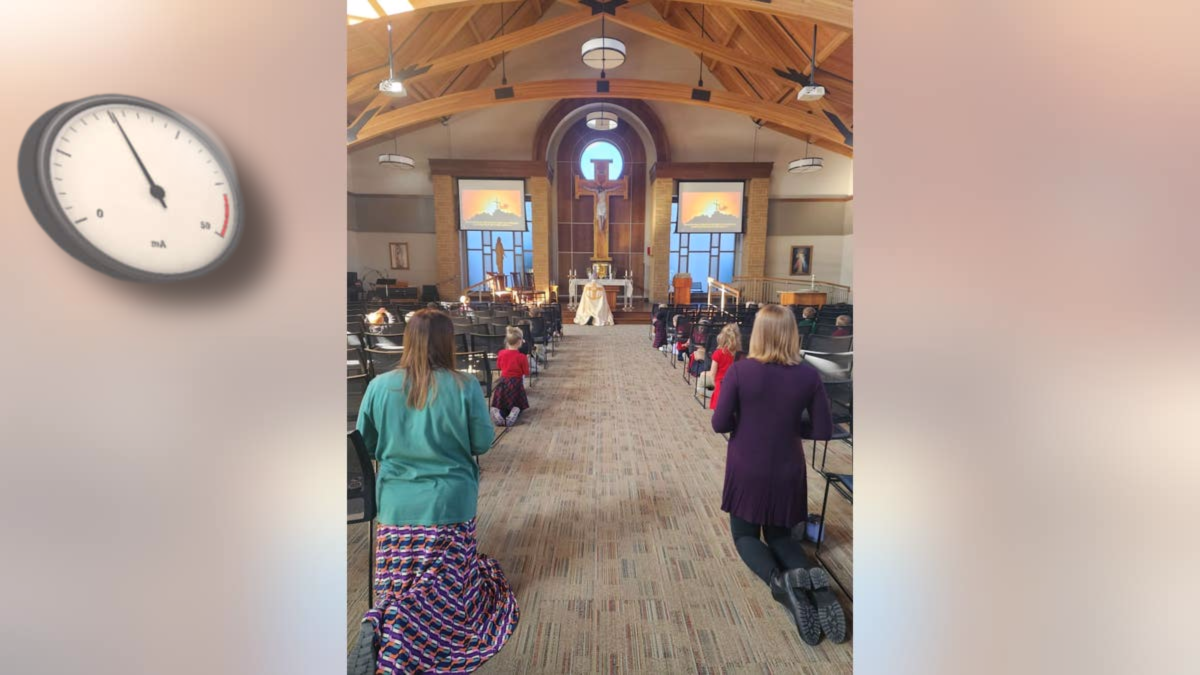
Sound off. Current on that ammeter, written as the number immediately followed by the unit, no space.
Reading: 20mA
